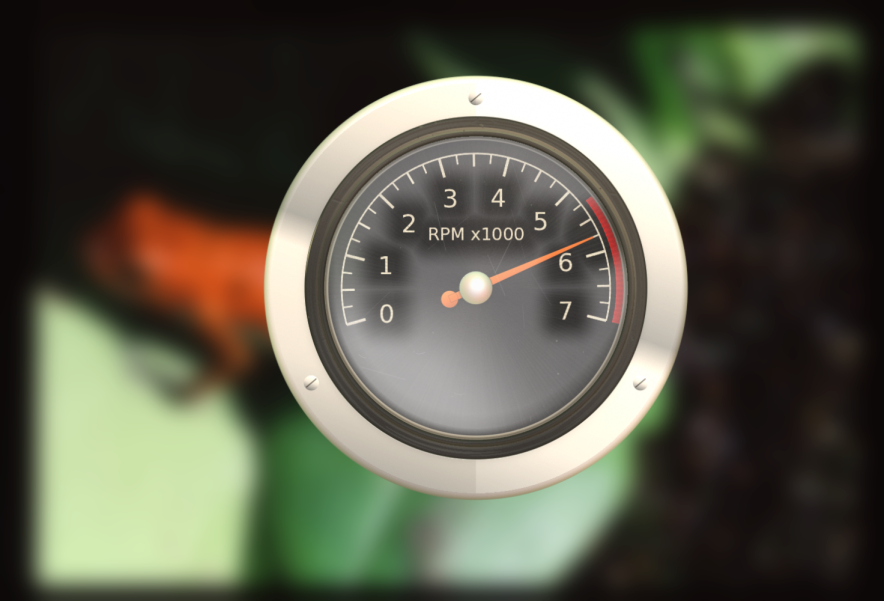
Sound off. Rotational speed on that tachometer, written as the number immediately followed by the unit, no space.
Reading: 5750rpm
